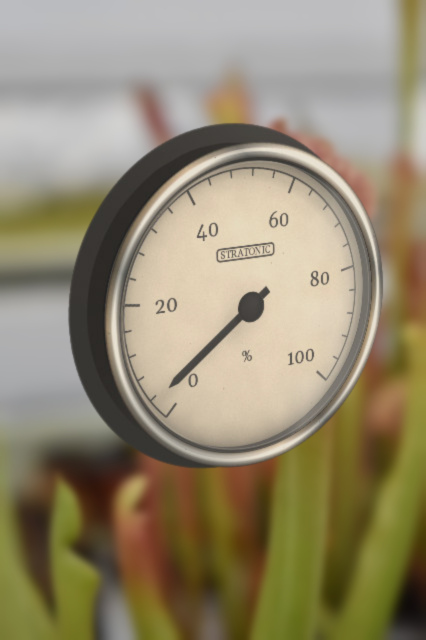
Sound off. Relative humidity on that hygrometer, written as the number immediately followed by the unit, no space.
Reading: 4%
